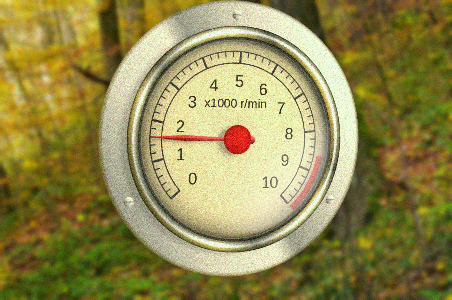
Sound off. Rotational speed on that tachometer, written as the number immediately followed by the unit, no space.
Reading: 1600rpm
